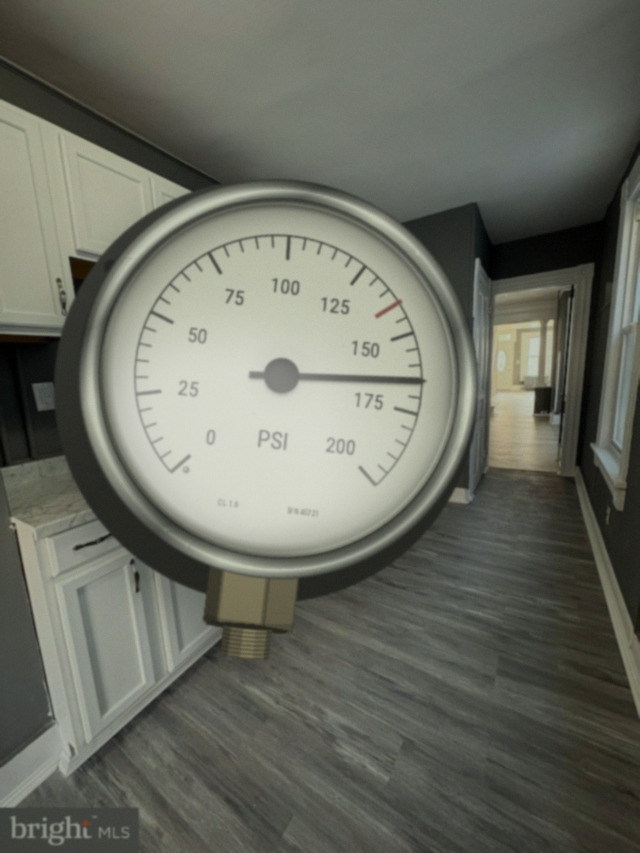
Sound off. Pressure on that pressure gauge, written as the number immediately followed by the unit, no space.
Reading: 165psi
